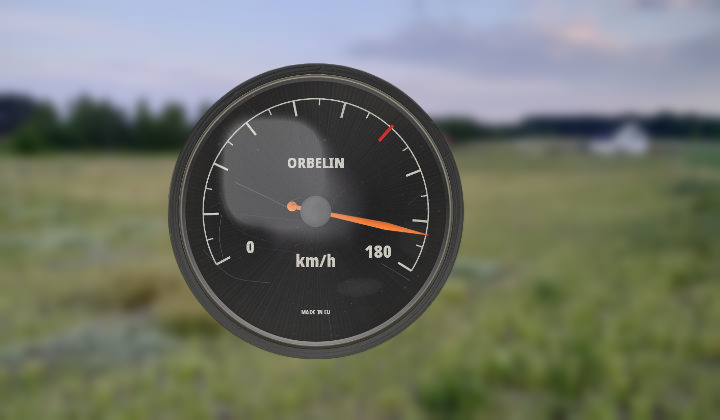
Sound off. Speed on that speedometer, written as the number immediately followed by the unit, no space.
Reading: 165km/h
